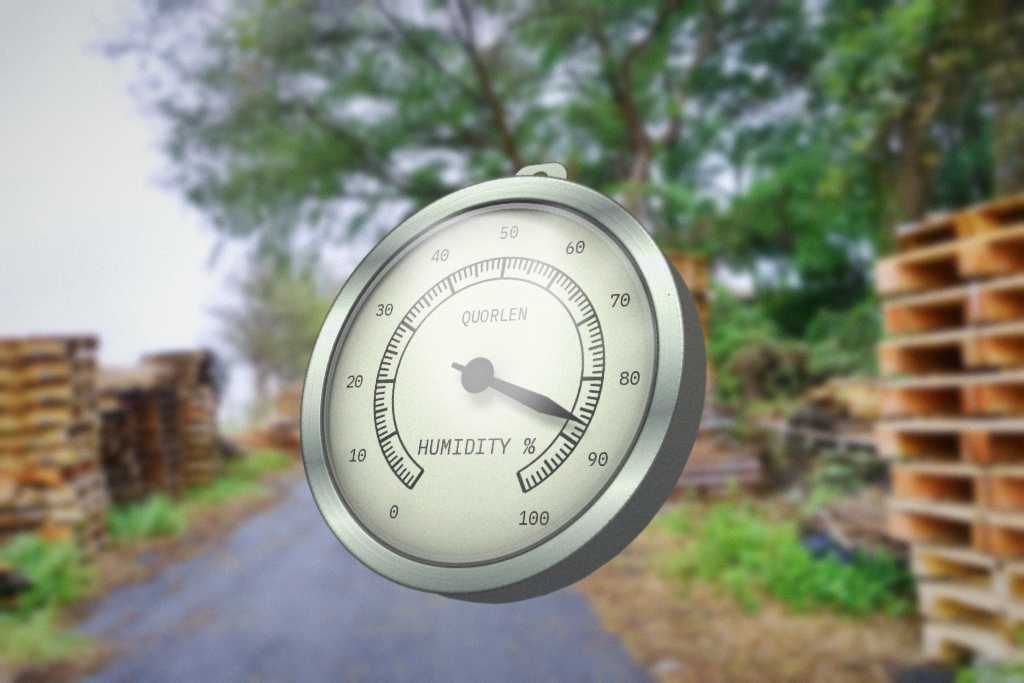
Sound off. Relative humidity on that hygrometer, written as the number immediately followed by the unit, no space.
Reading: 87%
